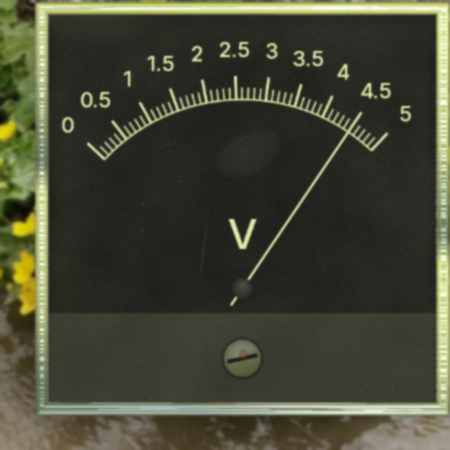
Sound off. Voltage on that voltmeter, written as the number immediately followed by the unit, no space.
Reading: 4.5V
